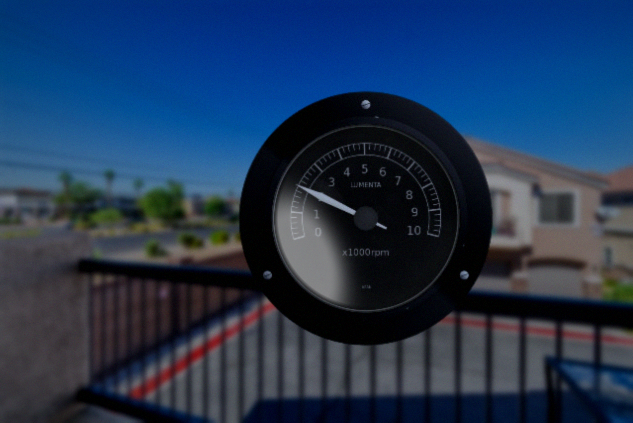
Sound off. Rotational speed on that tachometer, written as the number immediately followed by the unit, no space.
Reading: 2000rpm
